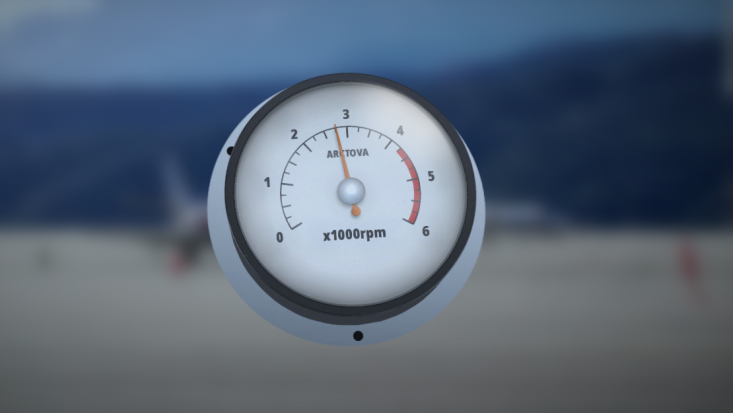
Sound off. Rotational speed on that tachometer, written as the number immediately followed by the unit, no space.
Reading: 2750rpm
